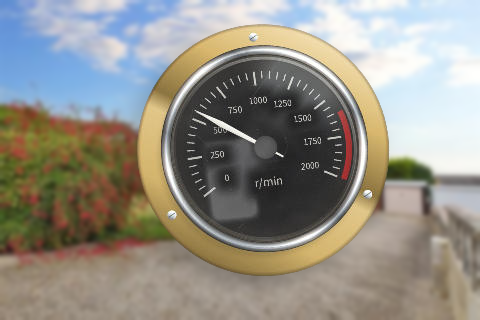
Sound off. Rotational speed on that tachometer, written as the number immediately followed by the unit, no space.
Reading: 550rpm
